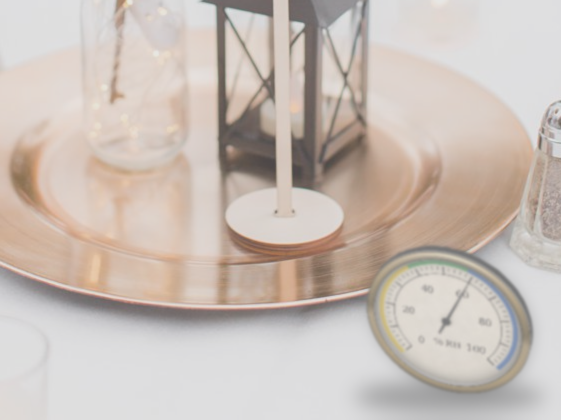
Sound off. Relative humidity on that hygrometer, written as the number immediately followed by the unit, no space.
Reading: 60%
